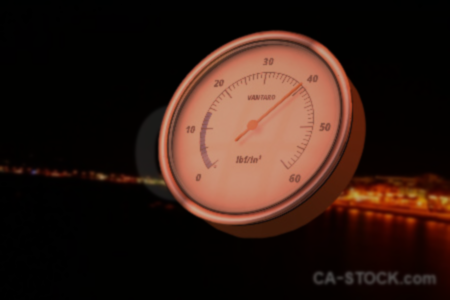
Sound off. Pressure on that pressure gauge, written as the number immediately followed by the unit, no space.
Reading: 40psi
